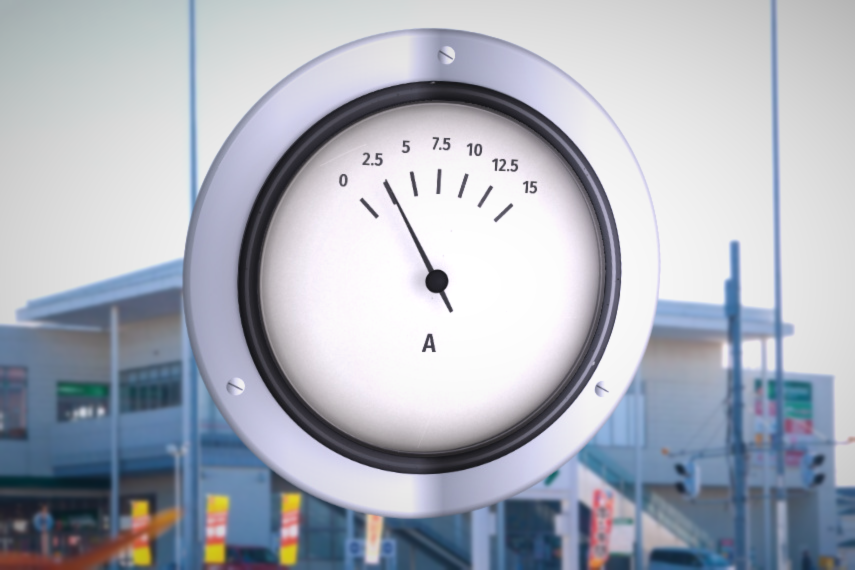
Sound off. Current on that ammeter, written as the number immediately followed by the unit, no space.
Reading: 2.5A
